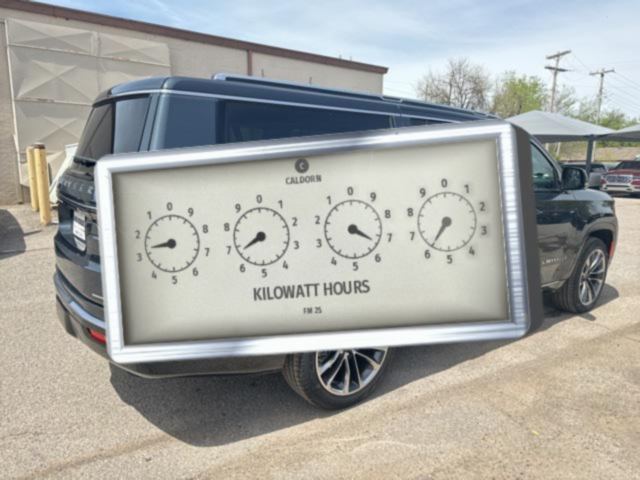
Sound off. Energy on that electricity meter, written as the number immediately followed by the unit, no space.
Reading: 2666kWh
